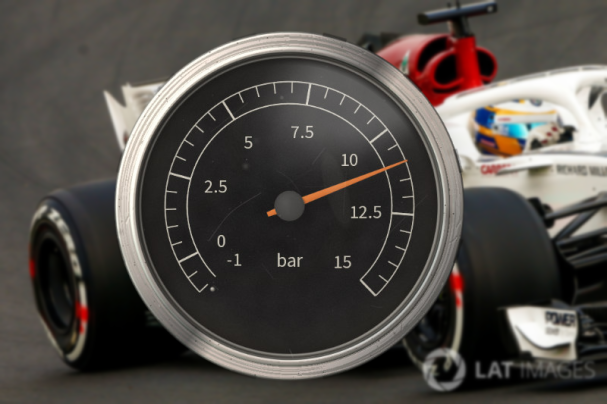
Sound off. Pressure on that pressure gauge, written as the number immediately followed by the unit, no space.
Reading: 11bar
